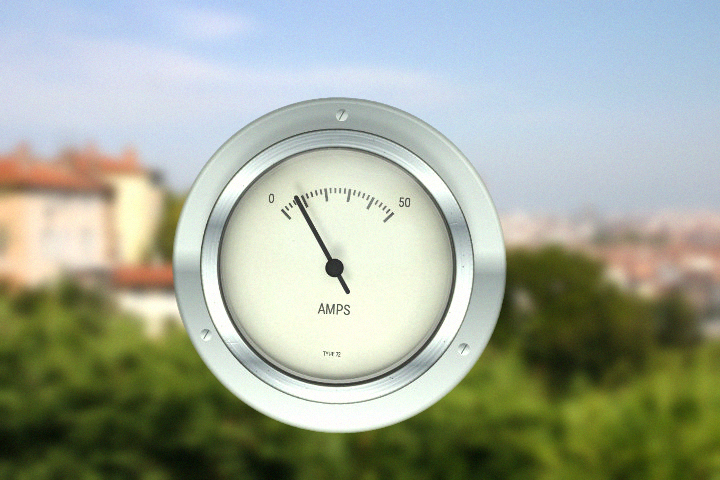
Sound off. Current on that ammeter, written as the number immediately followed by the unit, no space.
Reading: 8A
